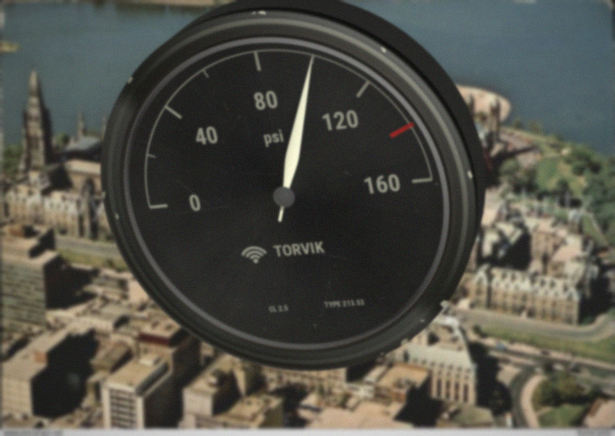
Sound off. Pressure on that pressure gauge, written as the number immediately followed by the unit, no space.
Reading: 100psi
